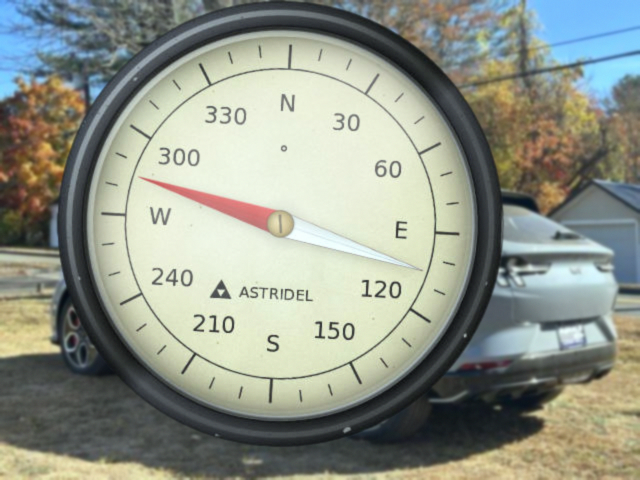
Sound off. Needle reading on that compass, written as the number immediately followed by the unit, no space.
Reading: 285°
